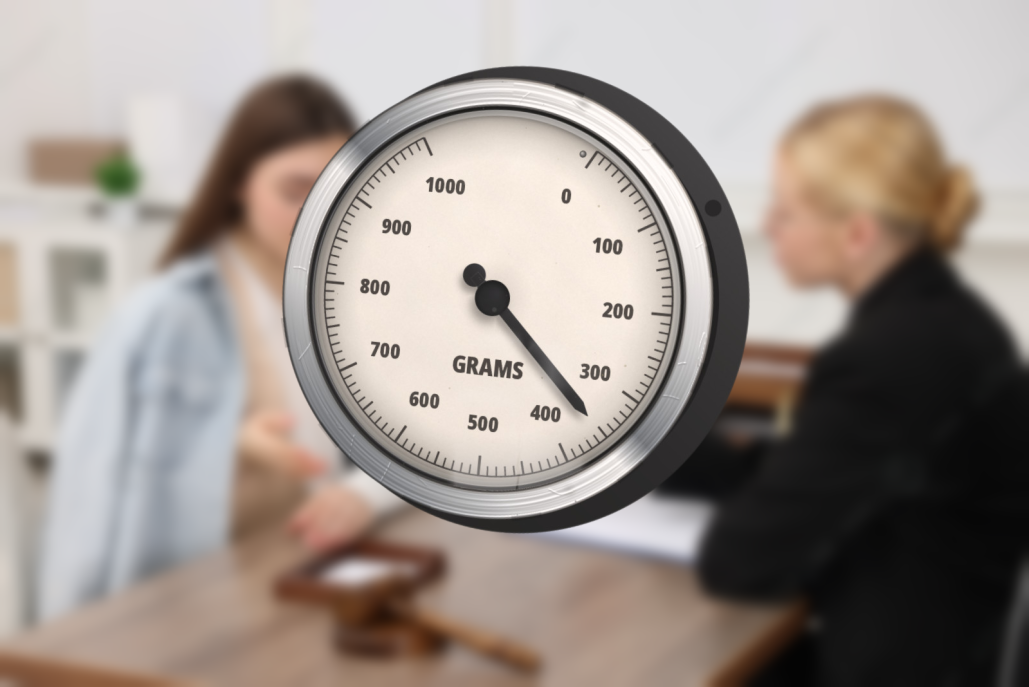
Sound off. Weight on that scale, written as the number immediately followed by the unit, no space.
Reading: 350g
